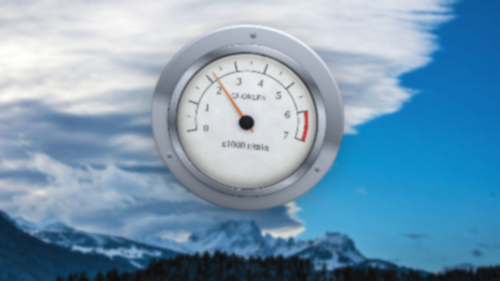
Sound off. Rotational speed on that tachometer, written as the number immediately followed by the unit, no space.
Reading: 2250rpm
